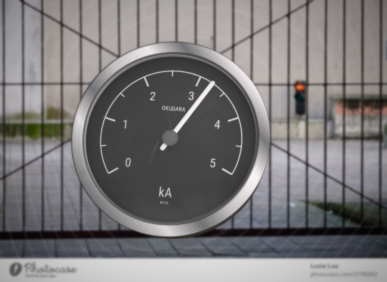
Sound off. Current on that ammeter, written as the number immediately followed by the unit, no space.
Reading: 3.25kA
